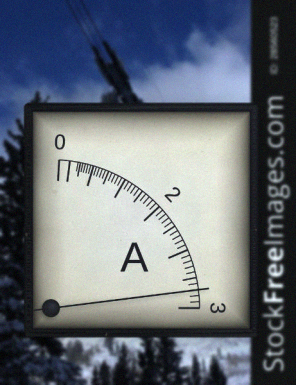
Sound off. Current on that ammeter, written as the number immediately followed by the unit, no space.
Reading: 2.85A
